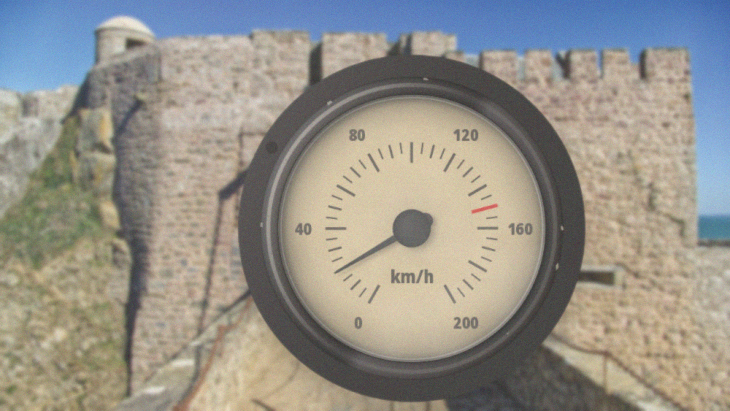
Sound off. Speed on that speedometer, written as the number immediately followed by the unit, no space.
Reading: 20km/h
